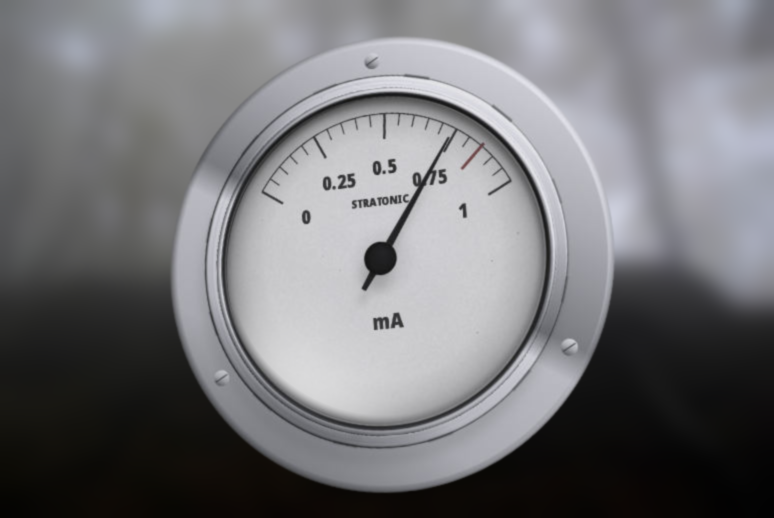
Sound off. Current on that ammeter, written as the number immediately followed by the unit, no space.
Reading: 0.75mA
